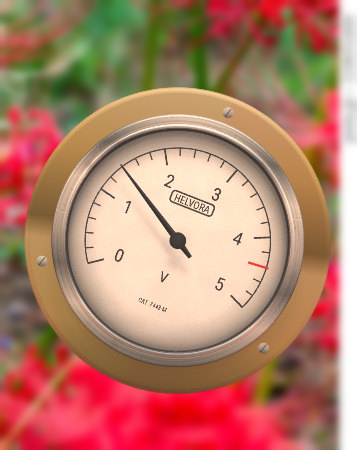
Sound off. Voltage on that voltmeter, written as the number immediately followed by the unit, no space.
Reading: 1.4V
